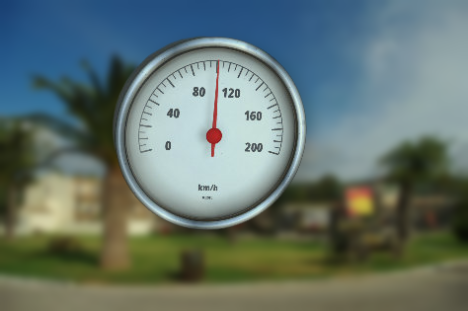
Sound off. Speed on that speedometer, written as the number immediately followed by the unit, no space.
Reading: 100km/h
